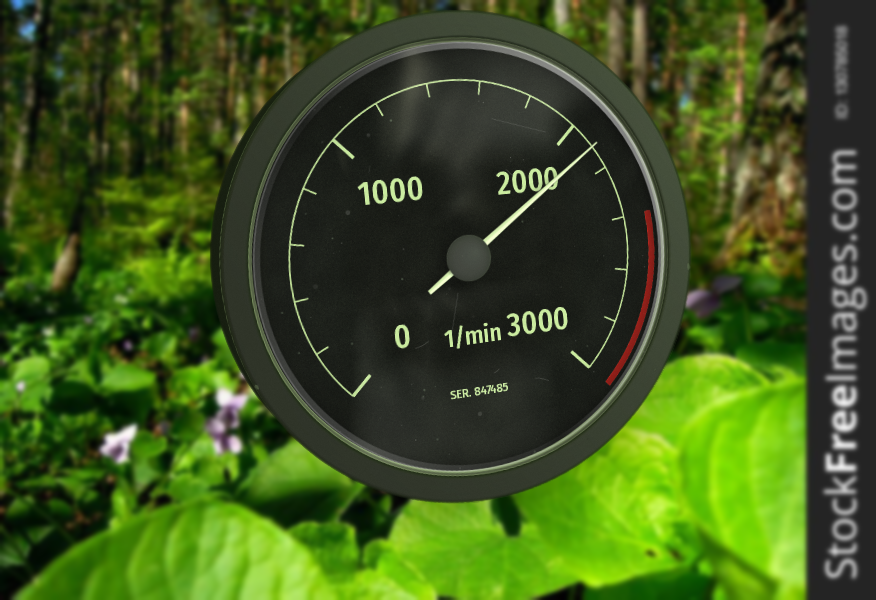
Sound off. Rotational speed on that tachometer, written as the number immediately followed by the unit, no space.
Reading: 2100rpm
